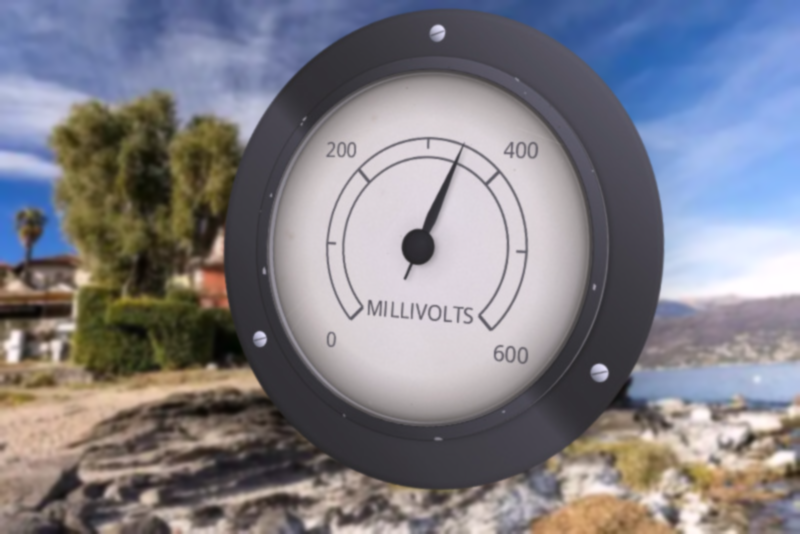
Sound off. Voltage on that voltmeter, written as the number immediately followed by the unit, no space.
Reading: 350mV
